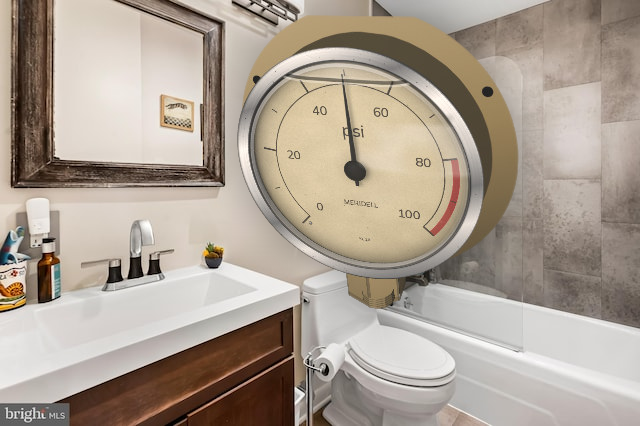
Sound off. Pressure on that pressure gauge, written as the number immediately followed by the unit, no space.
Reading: 50psi
